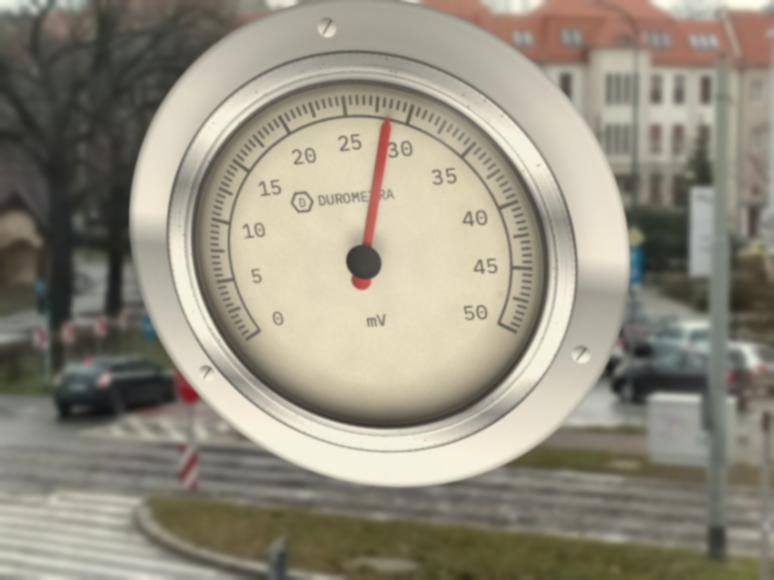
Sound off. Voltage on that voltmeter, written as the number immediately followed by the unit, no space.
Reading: 28.5mV
